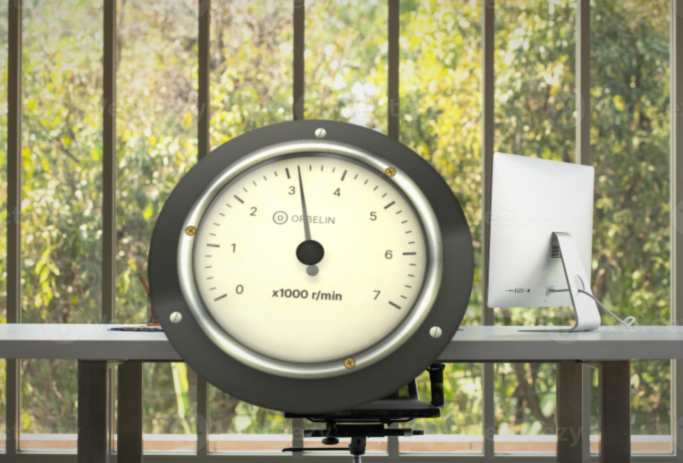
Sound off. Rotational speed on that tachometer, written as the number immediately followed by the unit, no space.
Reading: 3200rpm
